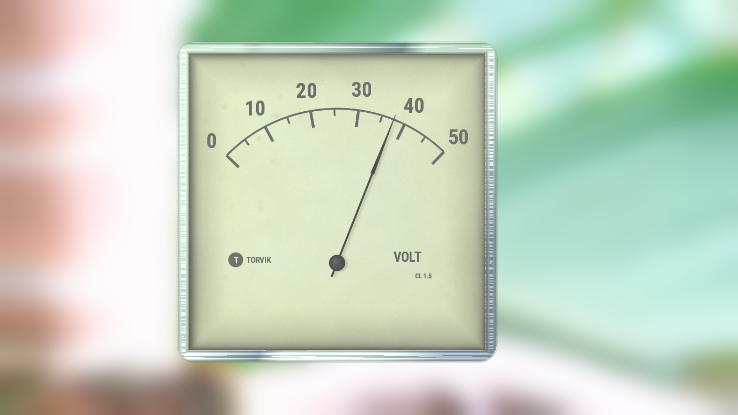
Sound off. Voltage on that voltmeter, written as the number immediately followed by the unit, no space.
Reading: 37.5V
